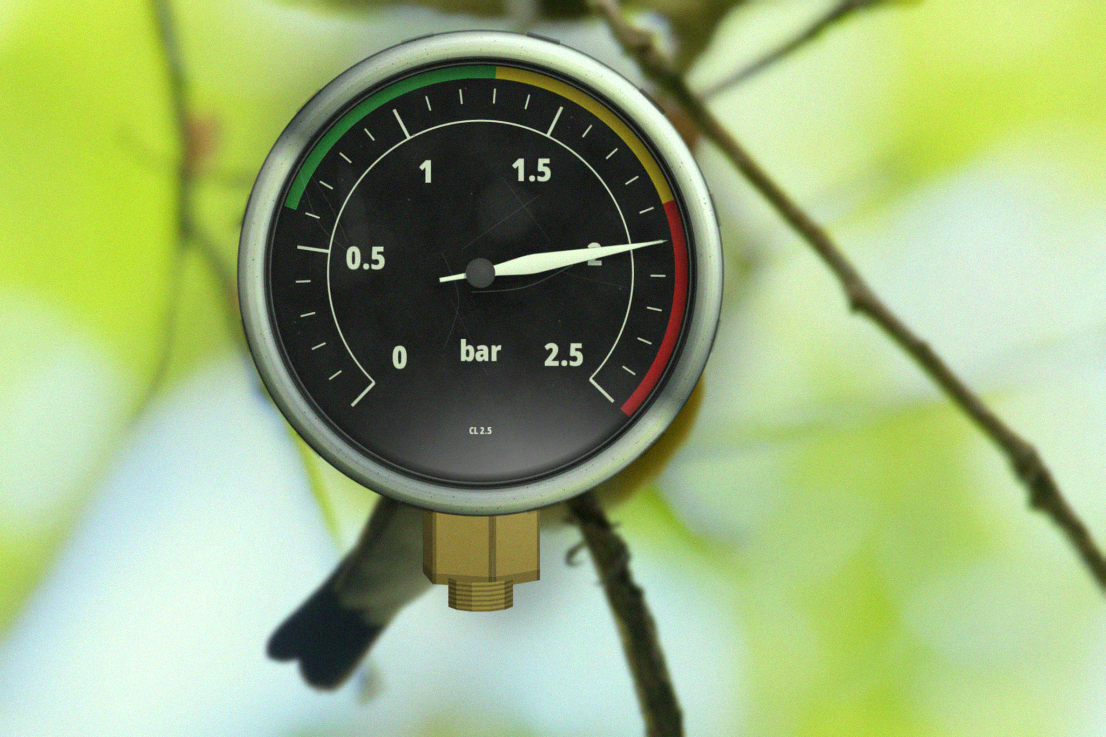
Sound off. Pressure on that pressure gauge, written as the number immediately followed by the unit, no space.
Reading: 2bar
